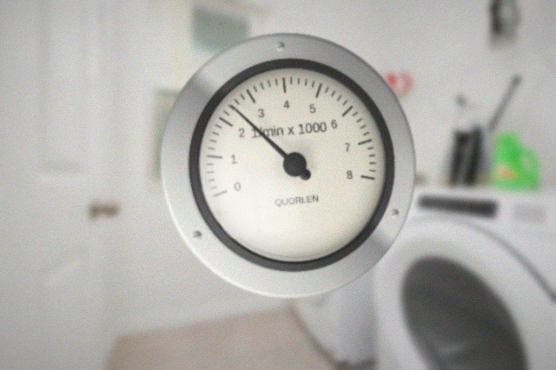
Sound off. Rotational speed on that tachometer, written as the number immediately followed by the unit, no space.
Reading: 2400rpm
